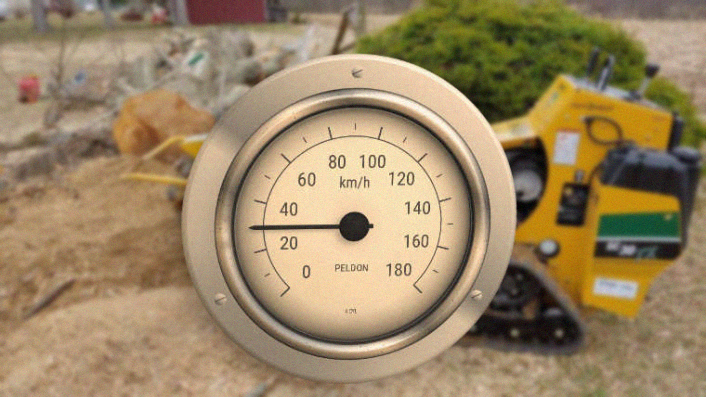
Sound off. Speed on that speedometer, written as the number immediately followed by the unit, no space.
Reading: 30km/h
